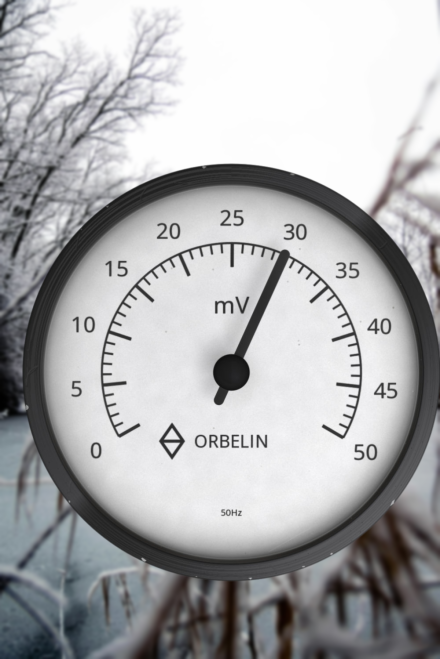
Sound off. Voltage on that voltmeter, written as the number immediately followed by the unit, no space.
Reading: 30mV
